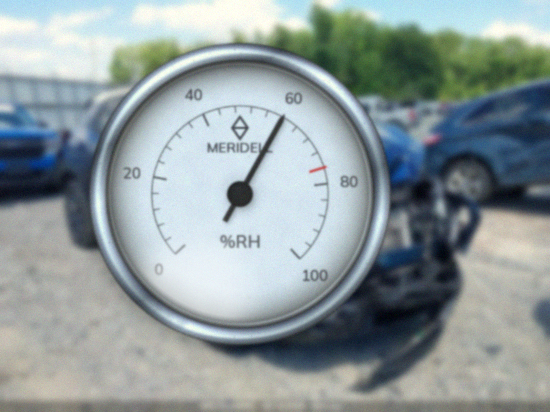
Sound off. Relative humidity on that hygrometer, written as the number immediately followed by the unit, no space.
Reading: 60%
